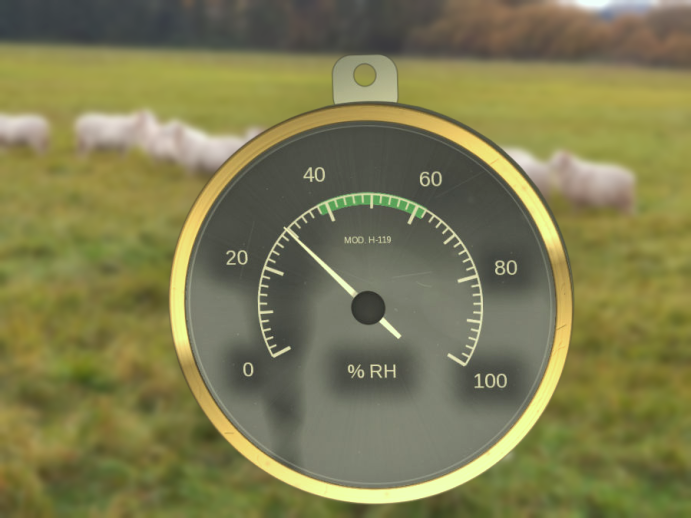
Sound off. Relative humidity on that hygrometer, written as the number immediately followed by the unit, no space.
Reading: 30%
